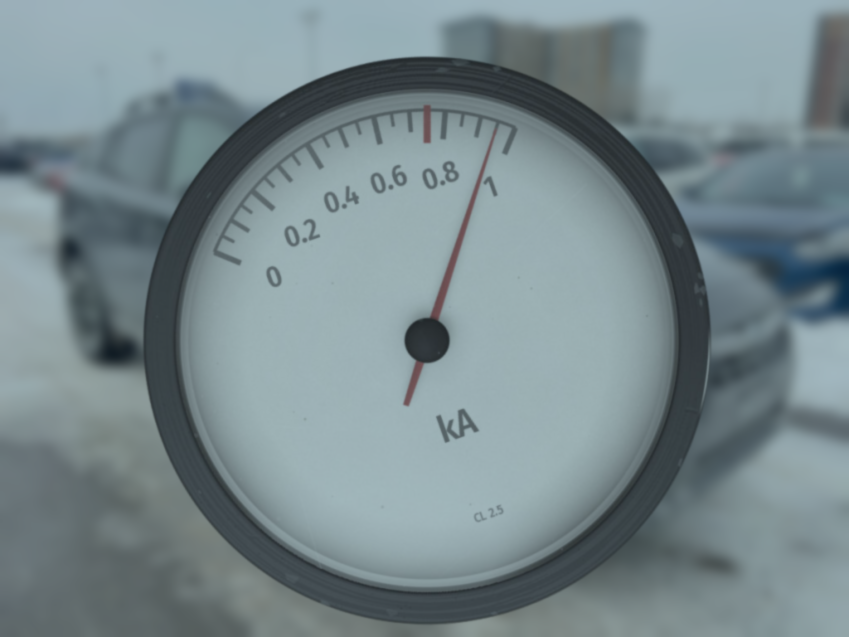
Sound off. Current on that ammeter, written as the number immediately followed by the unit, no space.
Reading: 0.95kA
